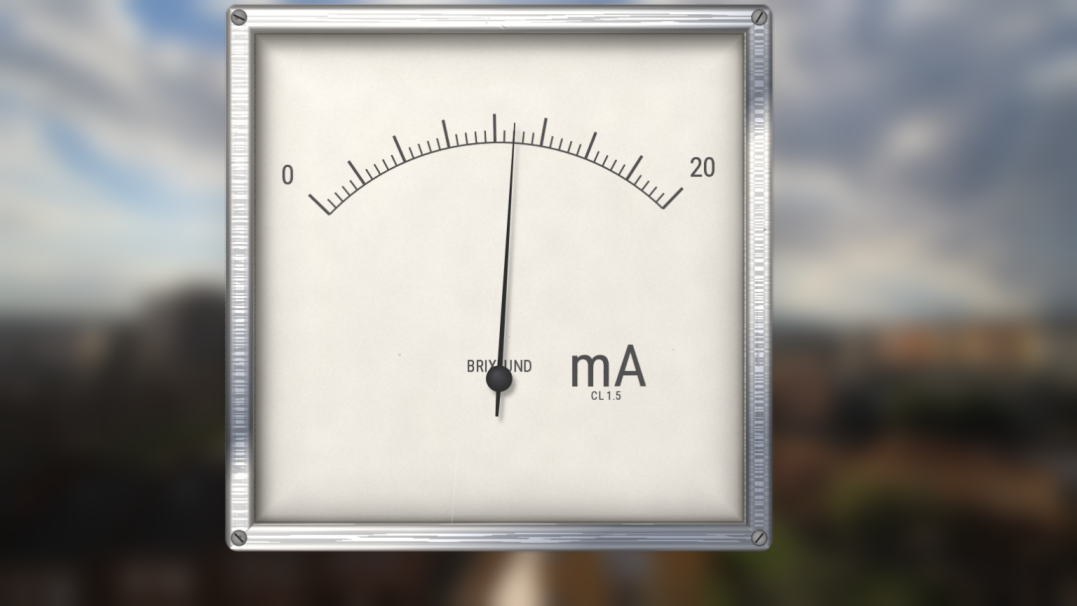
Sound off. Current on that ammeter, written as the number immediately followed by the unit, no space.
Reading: 11mA
